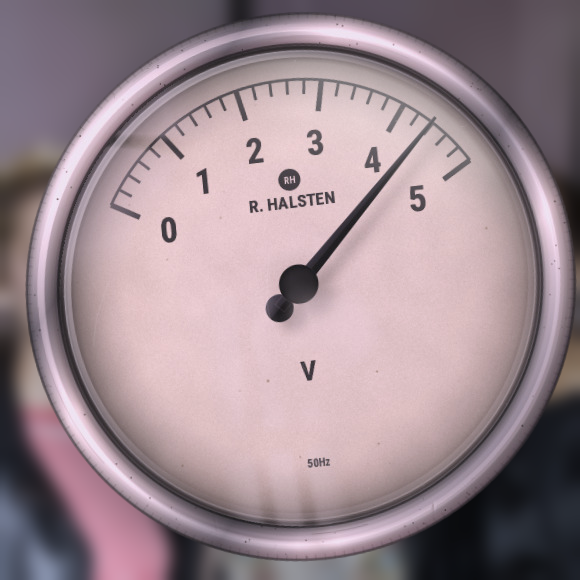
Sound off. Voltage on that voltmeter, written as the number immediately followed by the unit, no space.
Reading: 4.4V
